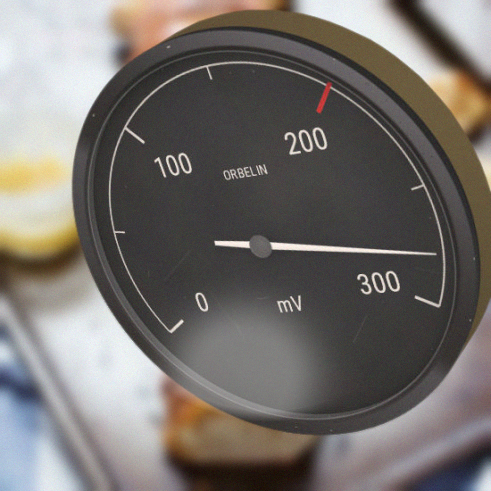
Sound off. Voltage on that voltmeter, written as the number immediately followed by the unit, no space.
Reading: 275mV
